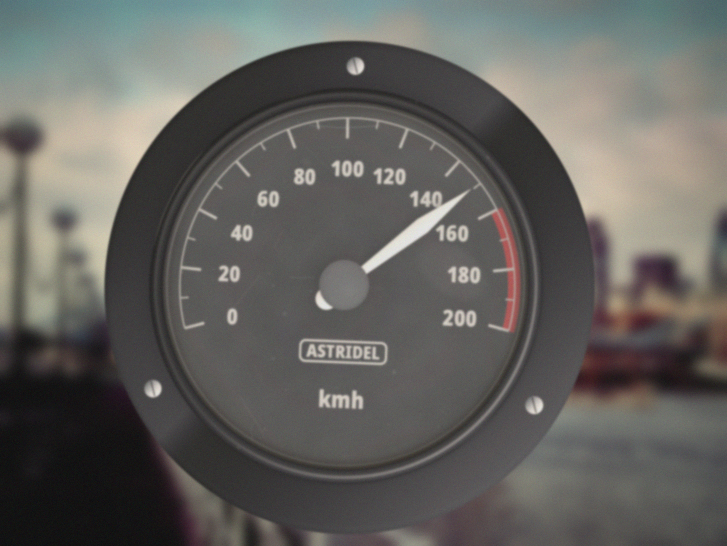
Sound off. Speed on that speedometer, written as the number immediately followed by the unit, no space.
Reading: 150km/h
